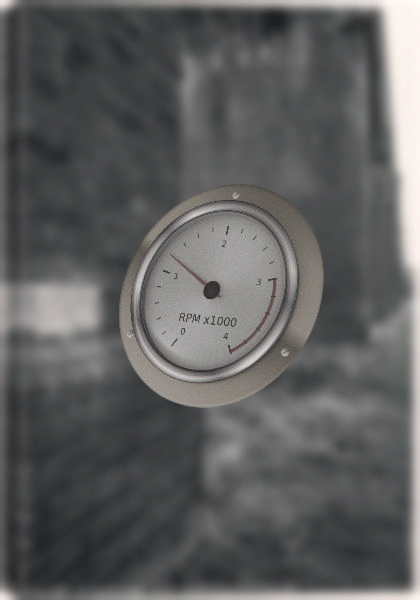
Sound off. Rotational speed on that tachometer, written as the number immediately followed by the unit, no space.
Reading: 1200rpm
